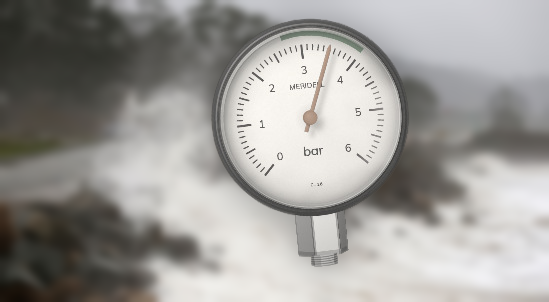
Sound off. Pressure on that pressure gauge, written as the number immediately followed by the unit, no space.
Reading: 3.5bar
